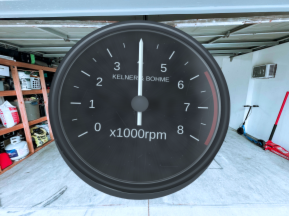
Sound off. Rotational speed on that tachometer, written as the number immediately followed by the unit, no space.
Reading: 4000rpm
